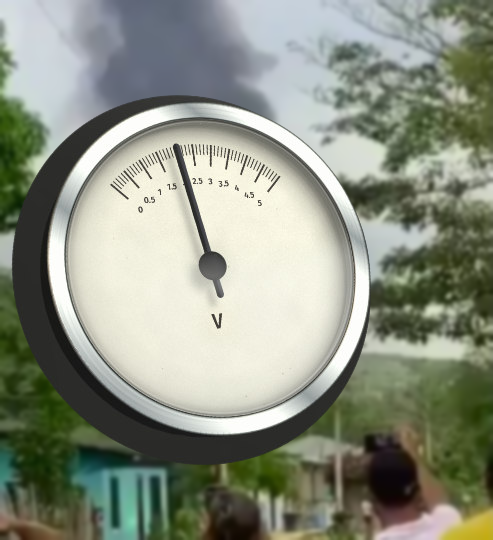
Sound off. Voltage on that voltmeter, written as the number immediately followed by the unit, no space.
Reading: 2V
